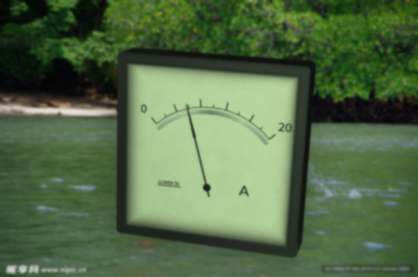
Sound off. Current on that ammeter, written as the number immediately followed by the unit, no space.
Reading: 6A
